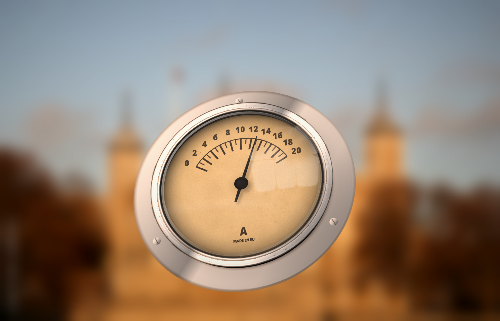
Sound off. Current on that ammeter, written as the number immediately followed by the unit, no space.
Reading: 13A
